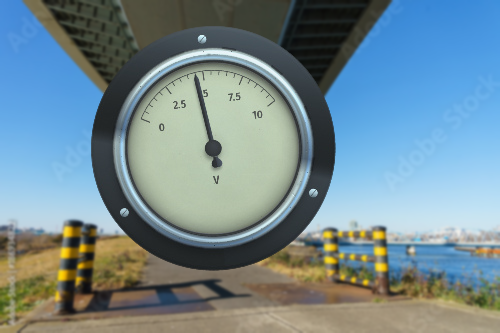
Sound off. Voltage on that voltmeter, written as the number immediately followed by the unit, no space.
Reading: 4.5V
